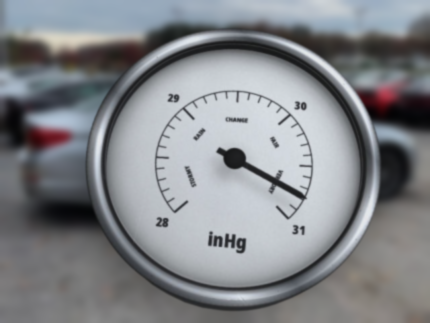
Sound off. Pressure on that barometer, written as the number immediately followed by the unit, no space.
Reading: 30.8inHg
